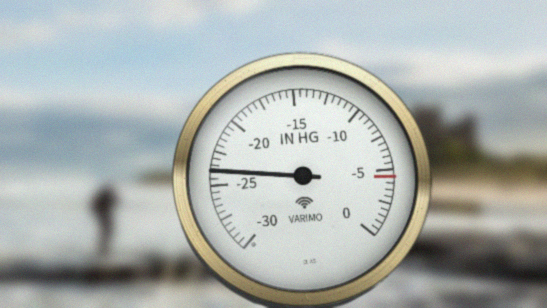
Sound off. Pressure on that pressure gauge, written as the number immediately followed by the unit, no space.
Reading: -24inHg
